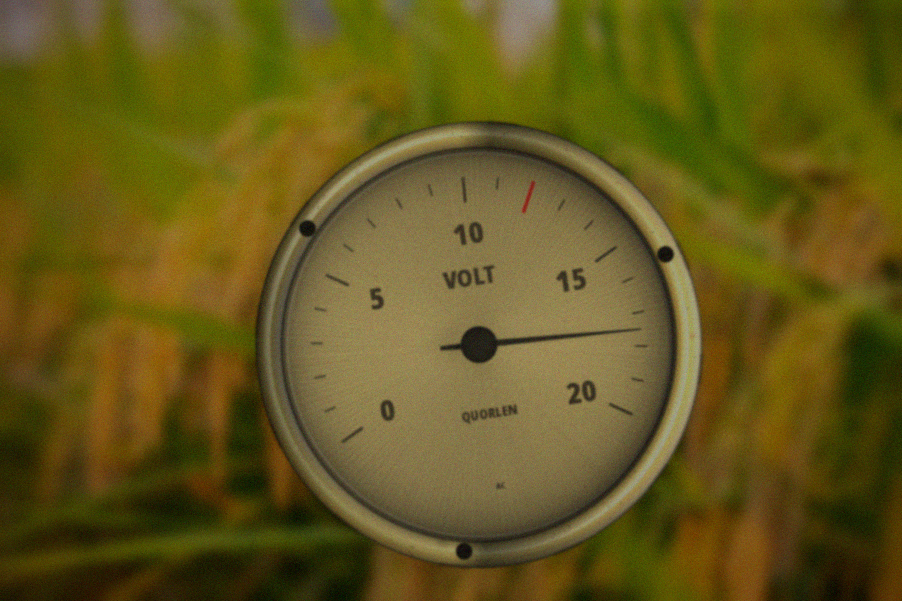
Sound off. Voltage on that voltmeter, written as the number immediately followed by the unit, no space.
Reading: 17.5V
